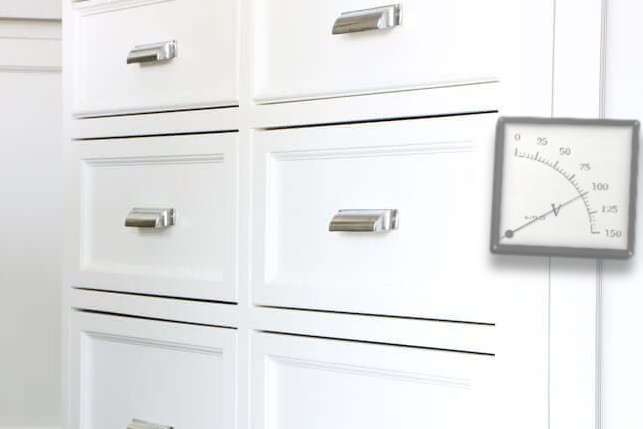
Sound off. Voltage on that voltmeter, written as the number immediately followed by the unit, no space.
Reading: 100V
